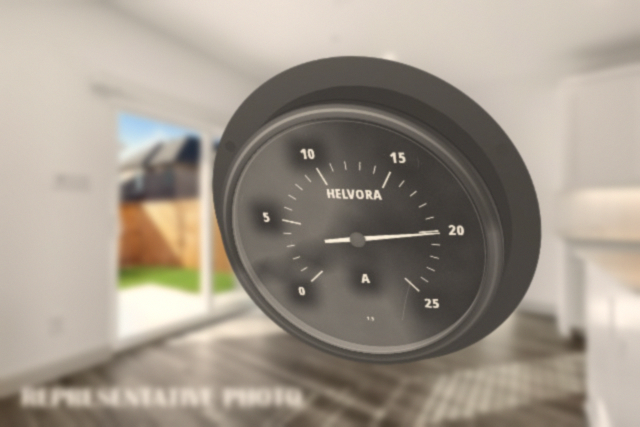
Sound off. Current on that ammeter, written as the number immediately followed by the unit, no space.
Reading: 20A
